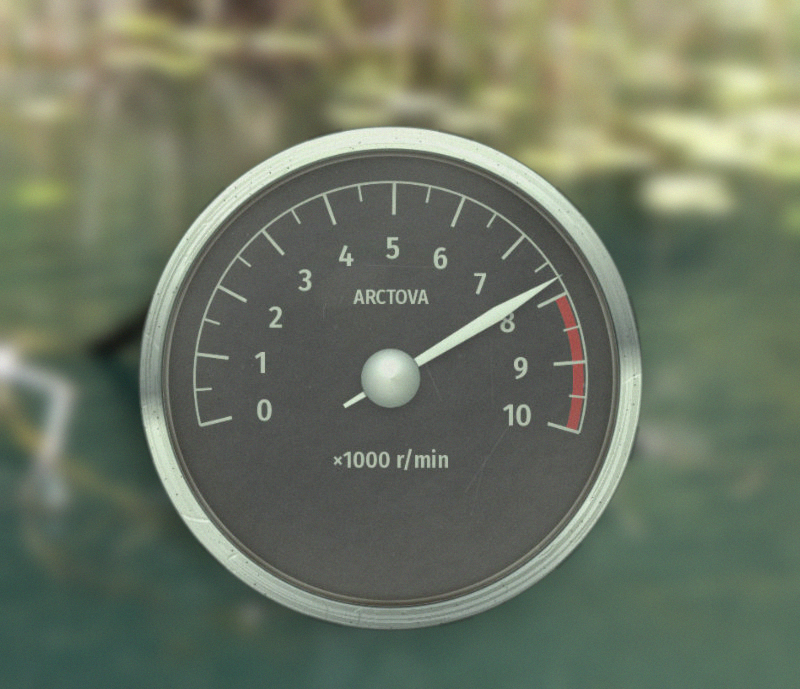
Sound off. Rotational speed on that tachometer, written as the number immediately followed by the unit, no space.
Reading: 7750rpm
